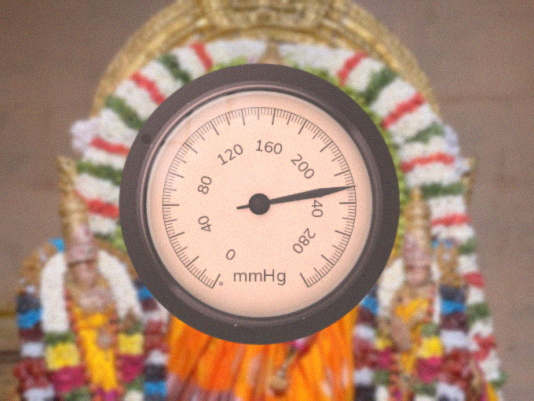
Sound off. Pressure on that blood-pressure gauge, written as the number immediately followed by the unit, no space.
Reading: 230mmHg
